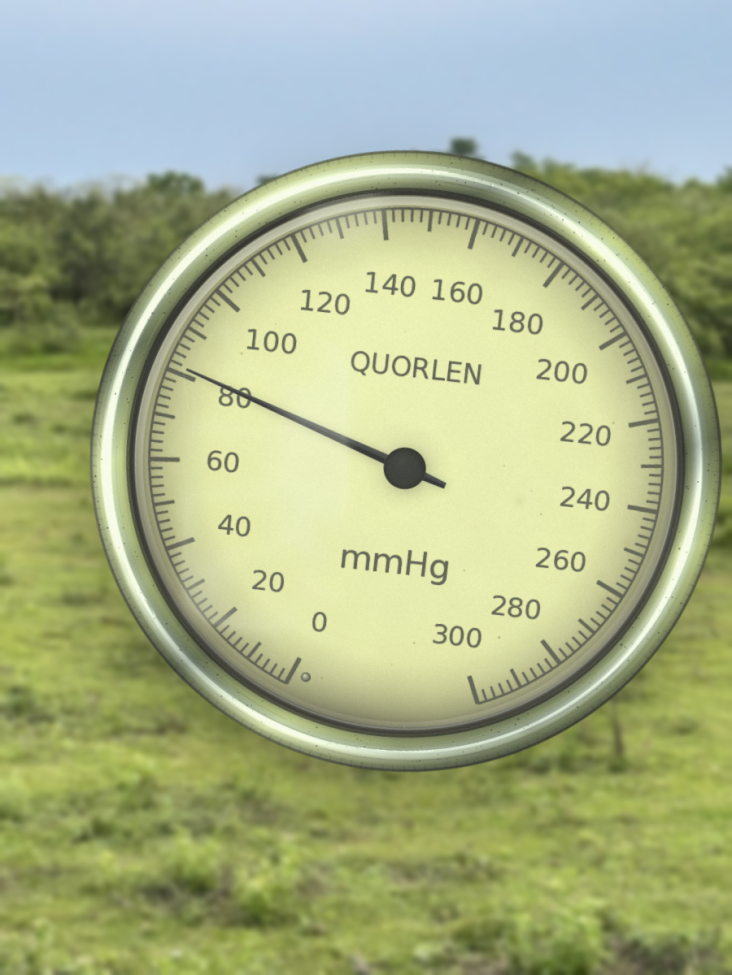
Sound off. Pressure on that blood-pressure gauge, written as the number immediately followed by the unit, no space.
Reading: 82mmHg
